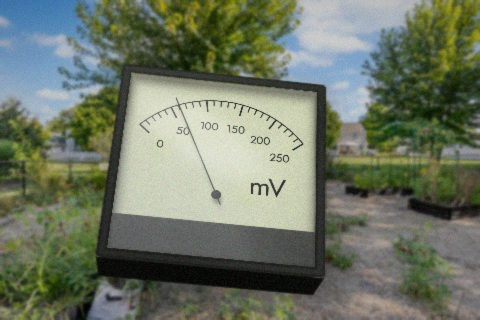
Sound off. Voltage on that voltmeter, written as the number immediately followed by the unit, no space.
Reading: 60mV
